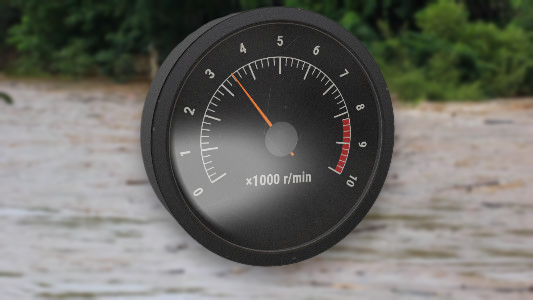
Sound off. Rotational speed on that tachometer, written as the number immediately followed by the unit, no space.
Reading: 3400rpm
